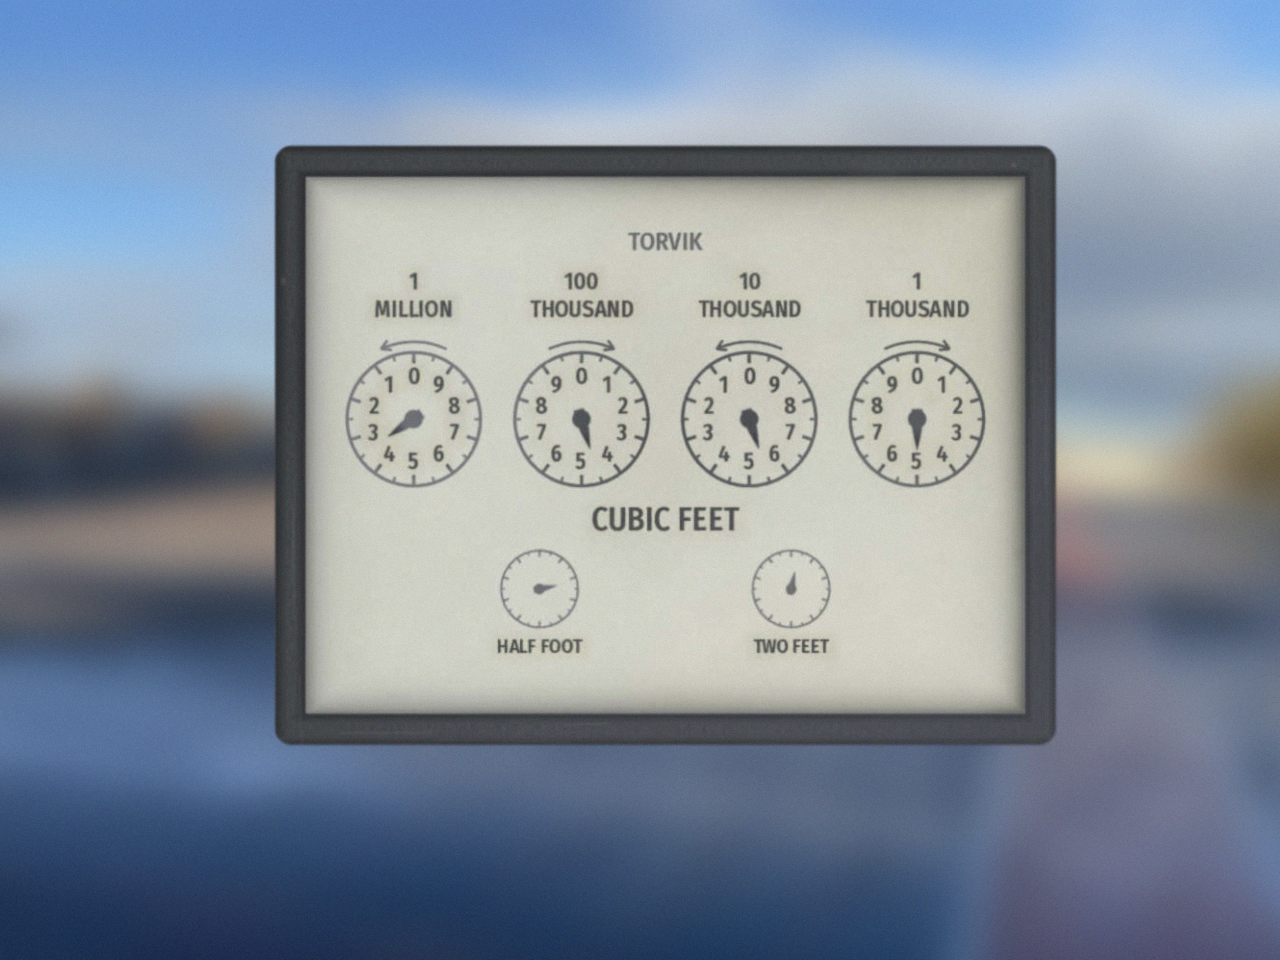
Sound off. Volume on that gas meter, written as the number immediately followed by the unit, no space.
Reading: 345500ft³
